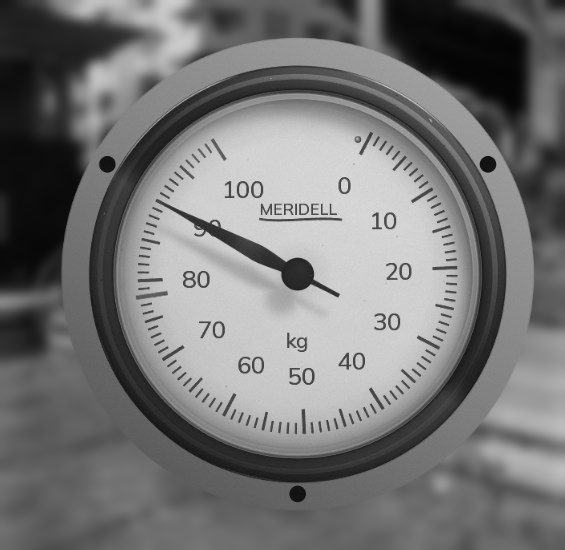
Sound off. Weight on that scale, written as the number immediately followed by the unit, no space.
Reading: 90kg
